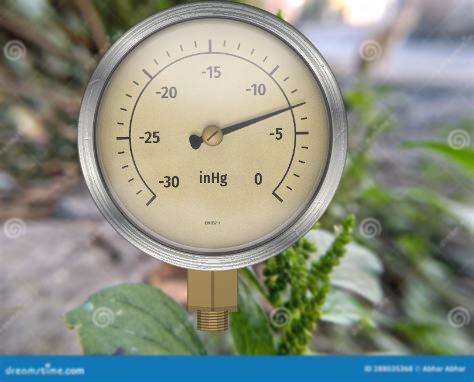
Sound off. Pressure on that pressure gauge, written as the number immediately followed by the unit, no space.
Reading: -7inHg
